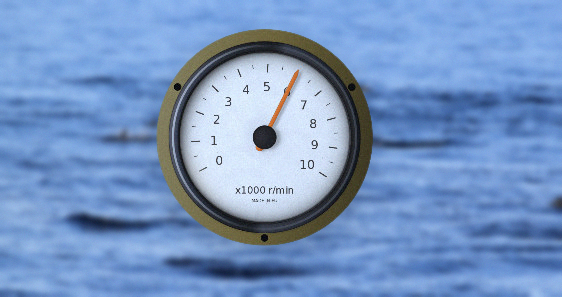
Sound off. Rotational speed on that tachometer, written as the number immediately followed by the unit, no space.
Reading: 6000rpm
